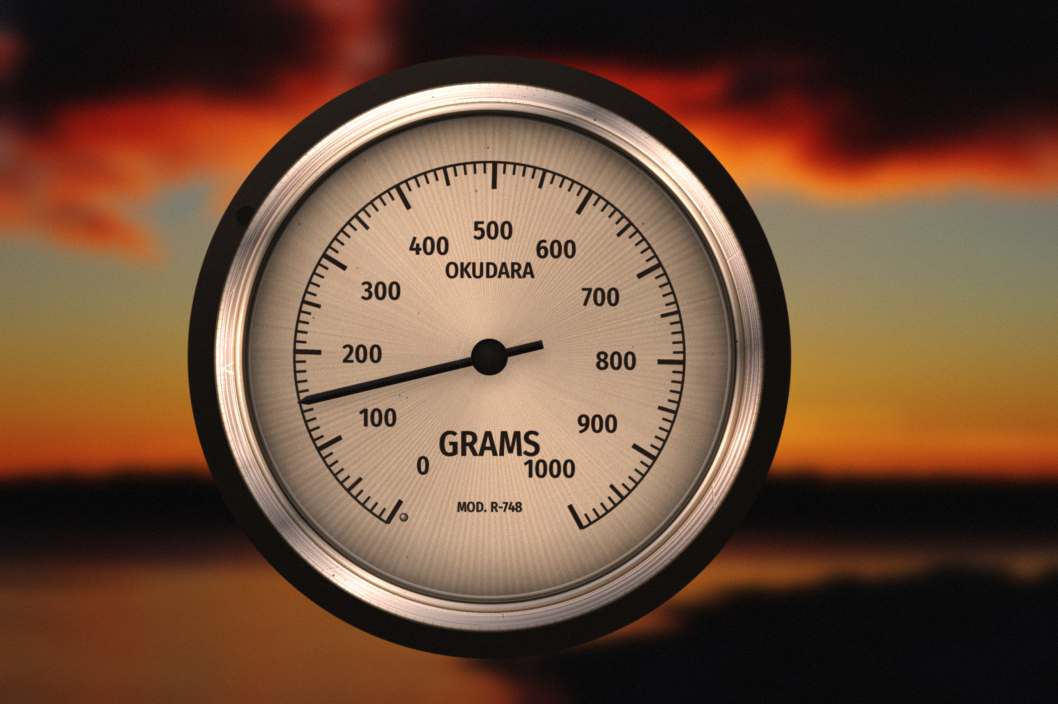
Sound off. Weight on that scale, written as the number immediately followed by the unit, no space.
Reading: 150g
